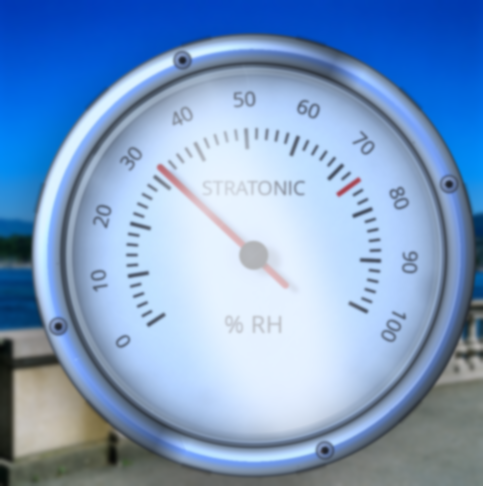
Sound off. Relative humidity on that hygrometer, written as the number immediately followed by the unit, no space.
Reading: 32%
